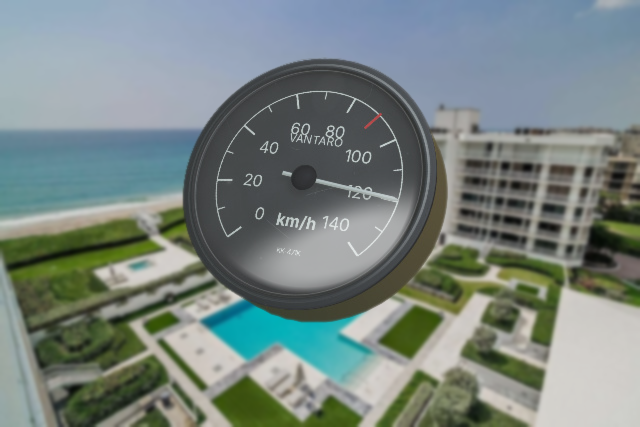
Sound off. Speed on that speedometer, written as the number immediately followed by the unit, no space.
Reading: 120km/h
